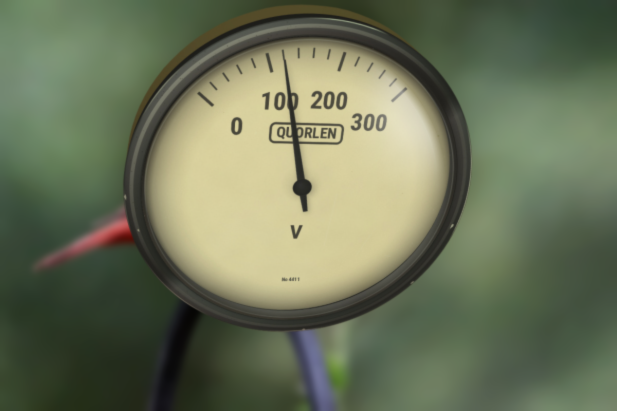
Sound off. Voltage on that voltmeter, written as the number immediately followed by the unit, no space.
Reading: 120V
